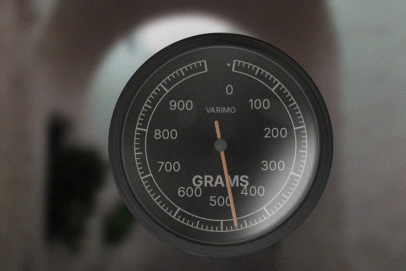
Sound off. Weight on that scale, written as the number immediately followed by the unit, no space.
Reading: 470g
